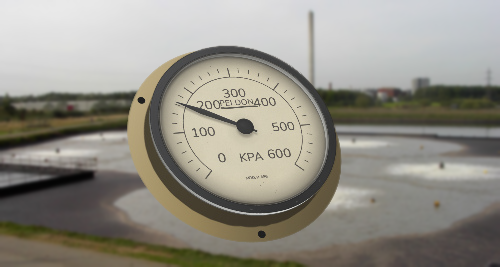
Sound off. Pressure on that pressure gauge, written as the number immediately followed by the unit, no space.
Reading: 160kPa
